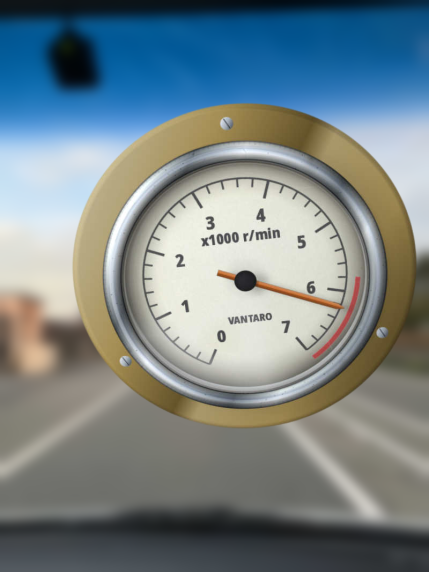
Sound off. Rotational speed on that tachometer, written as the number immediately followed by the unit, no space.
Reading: 6200rpm
